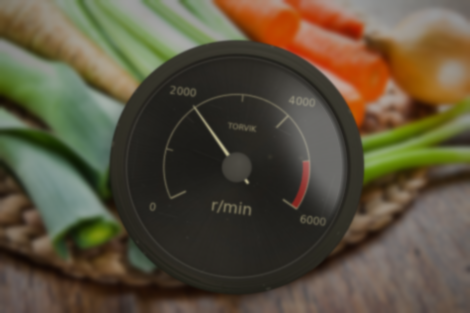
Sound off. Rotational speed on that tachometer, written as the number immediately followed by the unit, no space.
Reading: 2000rpm
